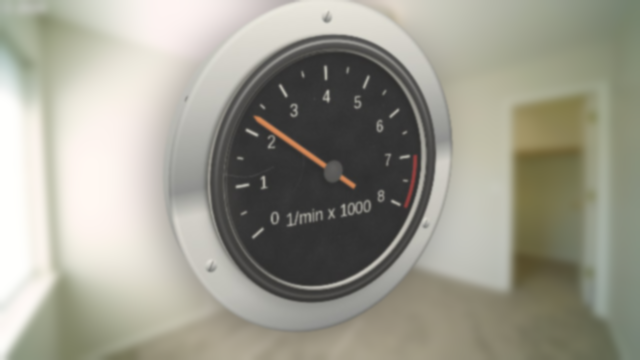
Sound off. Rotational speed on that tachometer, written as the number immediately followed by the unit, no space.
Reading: 2250rpm
